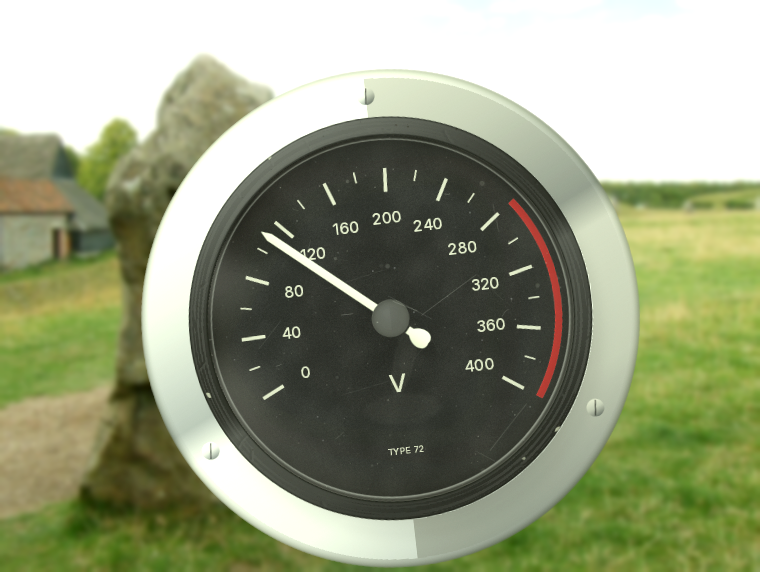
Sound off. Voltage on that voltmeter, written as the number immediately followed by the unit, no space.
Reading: 110V
